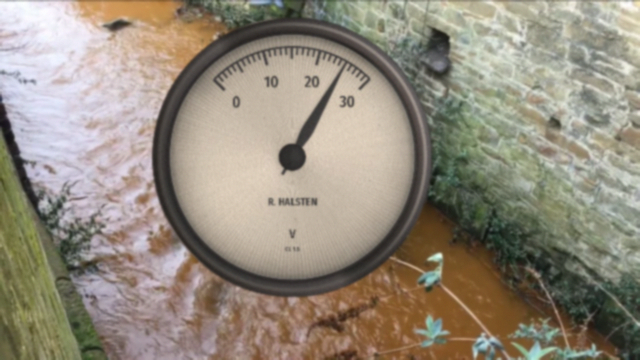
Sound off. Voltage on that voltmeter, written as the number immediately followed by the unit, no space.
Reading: 25V
